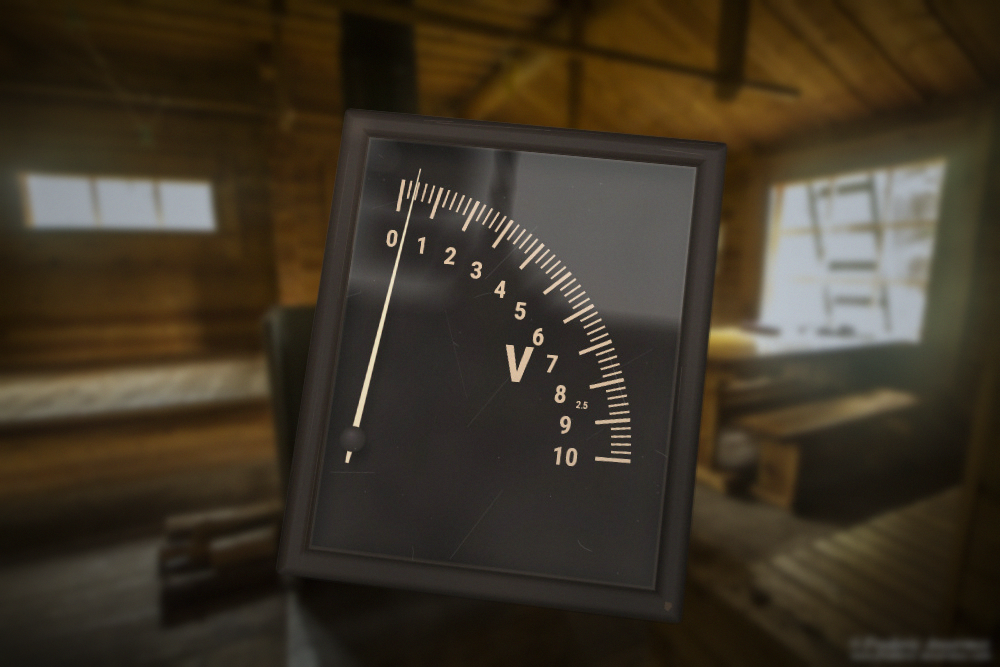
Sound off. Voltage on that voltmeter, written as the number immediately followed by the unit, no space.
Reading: 0.4V
